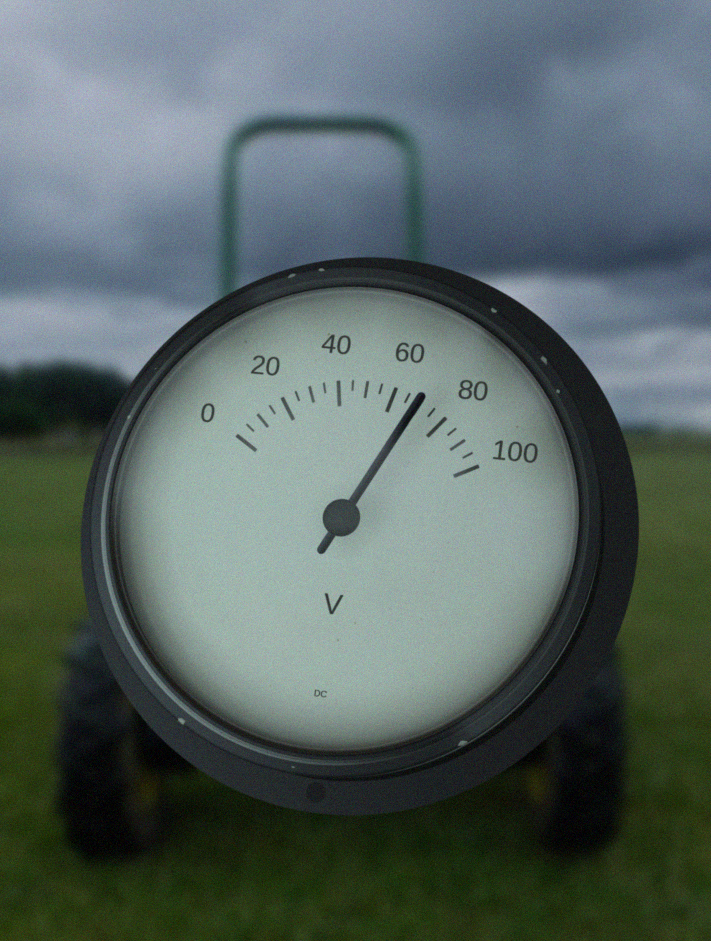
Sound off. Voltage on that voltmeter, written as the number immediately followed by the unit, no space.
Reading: 70V
